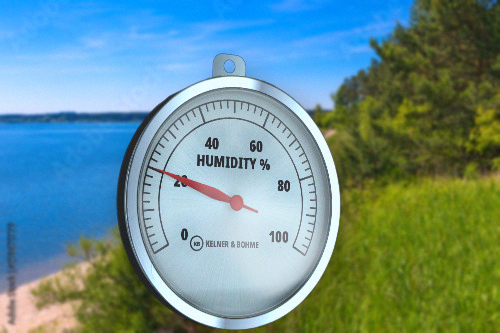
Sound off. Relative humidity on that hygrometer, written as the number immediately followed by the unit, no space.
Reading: 20%
